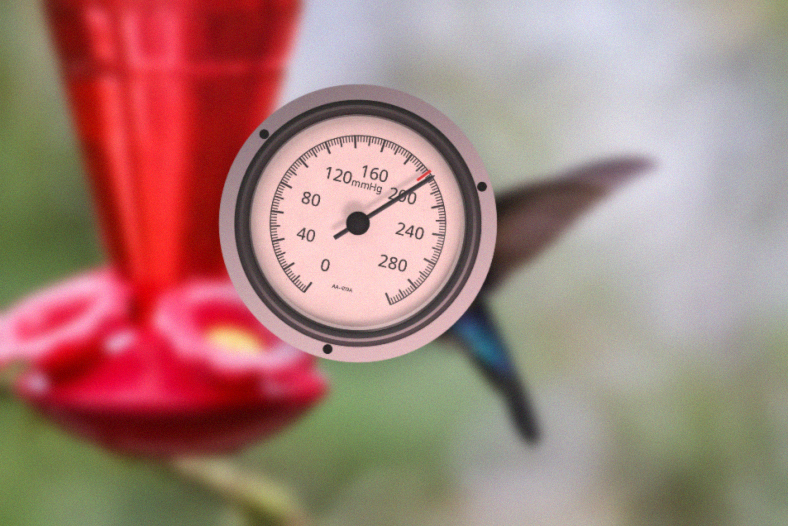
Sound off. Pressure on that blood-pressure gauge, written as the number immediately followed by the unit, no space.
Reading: 200mmHg
